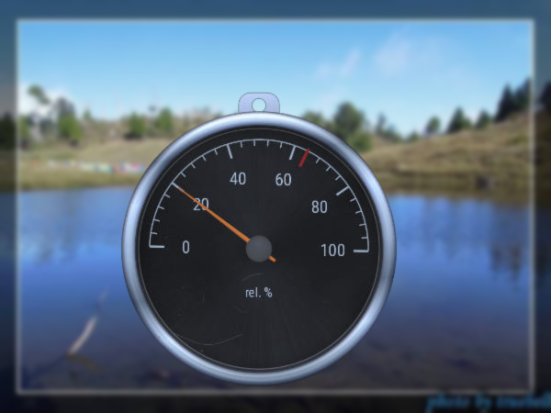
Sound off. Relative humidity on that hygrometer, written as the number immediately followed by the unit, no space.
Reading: 20%
